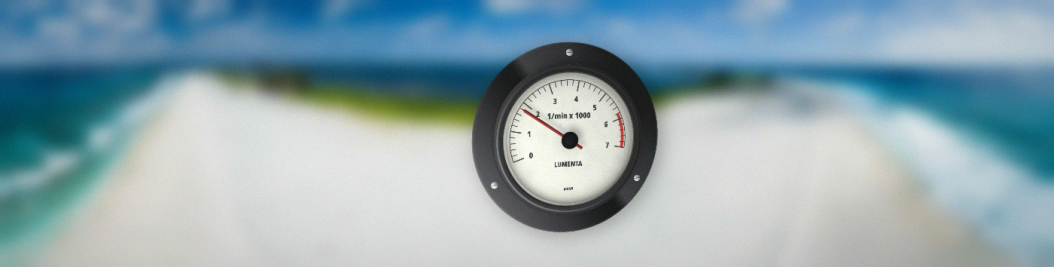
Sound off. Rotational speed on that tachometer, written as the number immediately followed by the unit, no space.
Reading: 1800rpm
